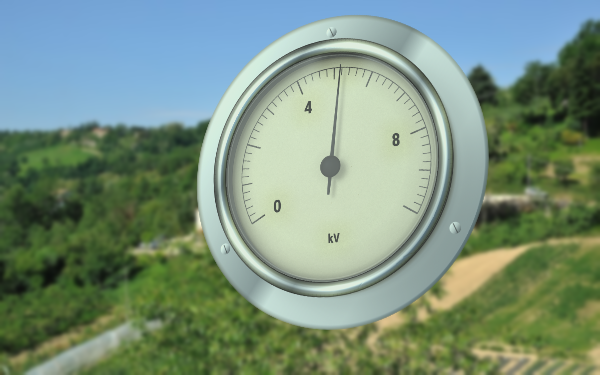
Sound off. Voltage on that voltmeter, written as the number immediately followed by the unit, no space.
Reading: 5.2kV
